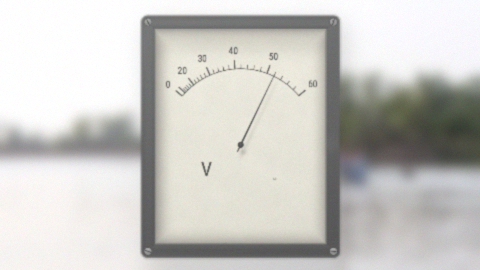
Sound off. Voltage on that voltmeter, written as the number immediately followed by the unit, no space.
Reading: 52V
